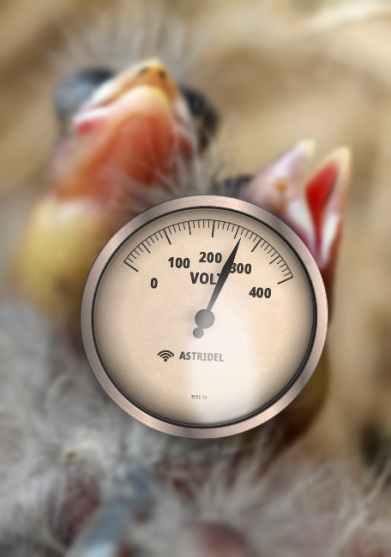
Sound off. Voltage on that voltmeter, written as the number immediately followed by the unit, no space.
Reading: 260V
